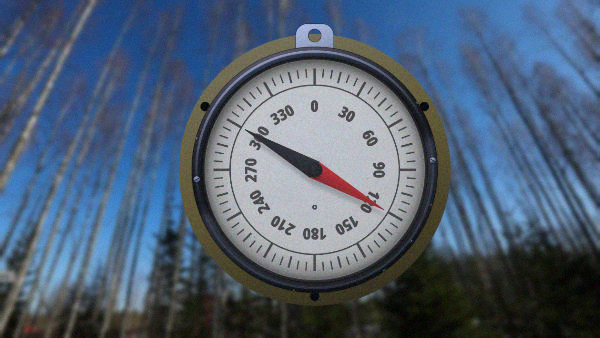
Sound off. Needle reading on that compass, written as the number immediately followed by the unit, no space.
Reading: 120°
